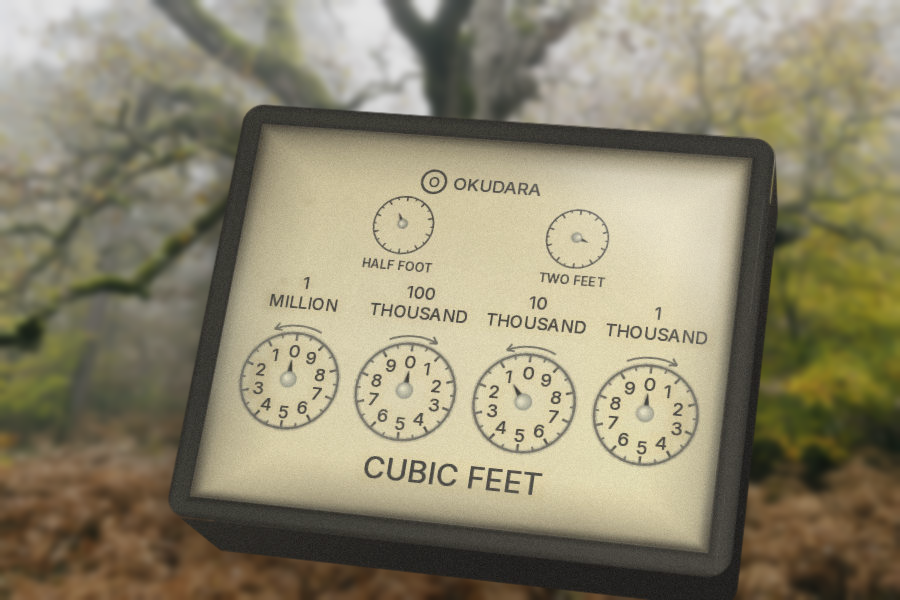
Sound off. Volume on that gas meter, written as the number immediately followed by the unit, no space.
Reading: 1000ft³
